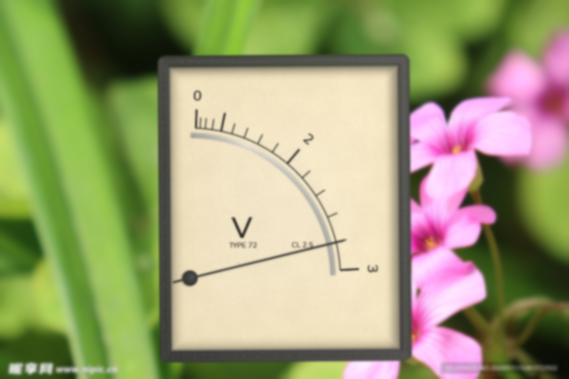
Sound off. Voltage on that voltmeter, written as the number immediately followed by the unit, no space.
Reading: 2.8V
